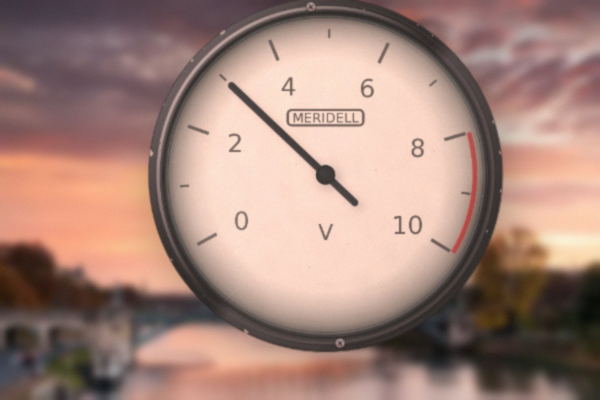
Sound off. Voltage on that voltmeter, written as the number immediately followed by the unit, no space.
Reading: 3V
